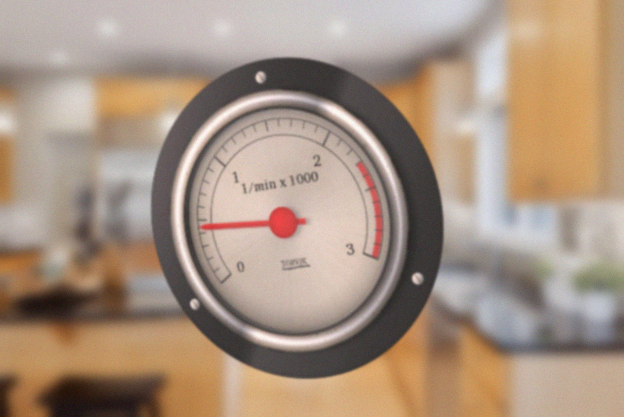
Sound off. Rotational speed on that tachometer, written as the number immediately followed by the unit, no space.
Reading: 450rpm
